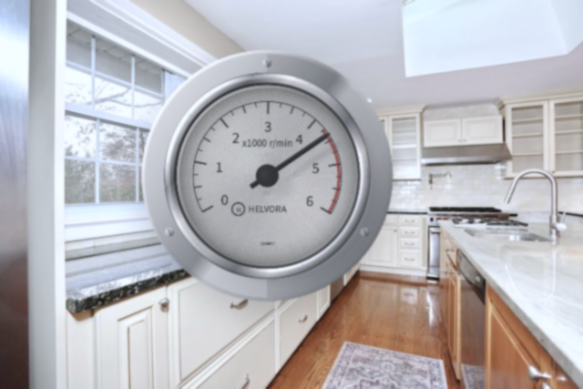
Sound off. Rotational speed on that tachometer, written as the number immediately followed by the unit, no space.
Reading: 4375rpm
